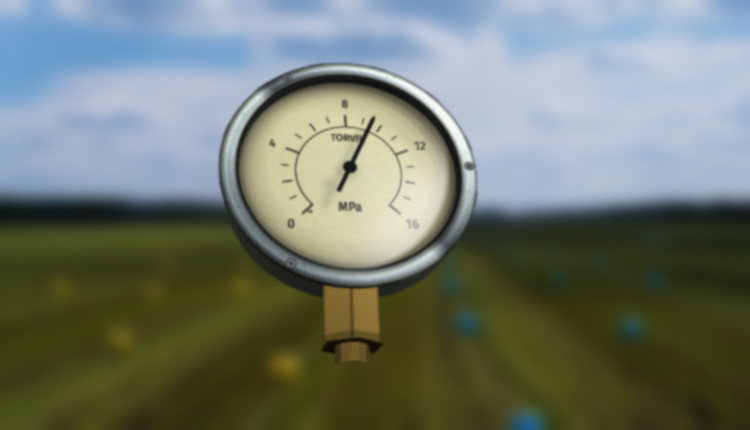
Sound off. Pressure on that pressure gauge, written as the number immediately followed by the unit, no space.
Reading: 9.5MPa
